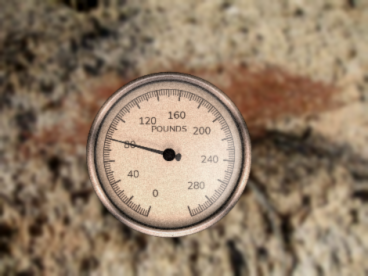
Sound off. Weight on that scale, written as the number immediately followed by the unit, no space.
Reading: 80lb
